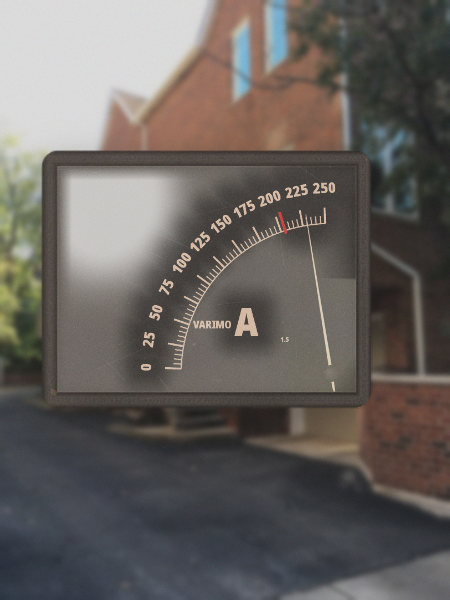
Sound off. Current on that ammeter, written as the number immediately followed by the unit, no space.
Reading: 230A
